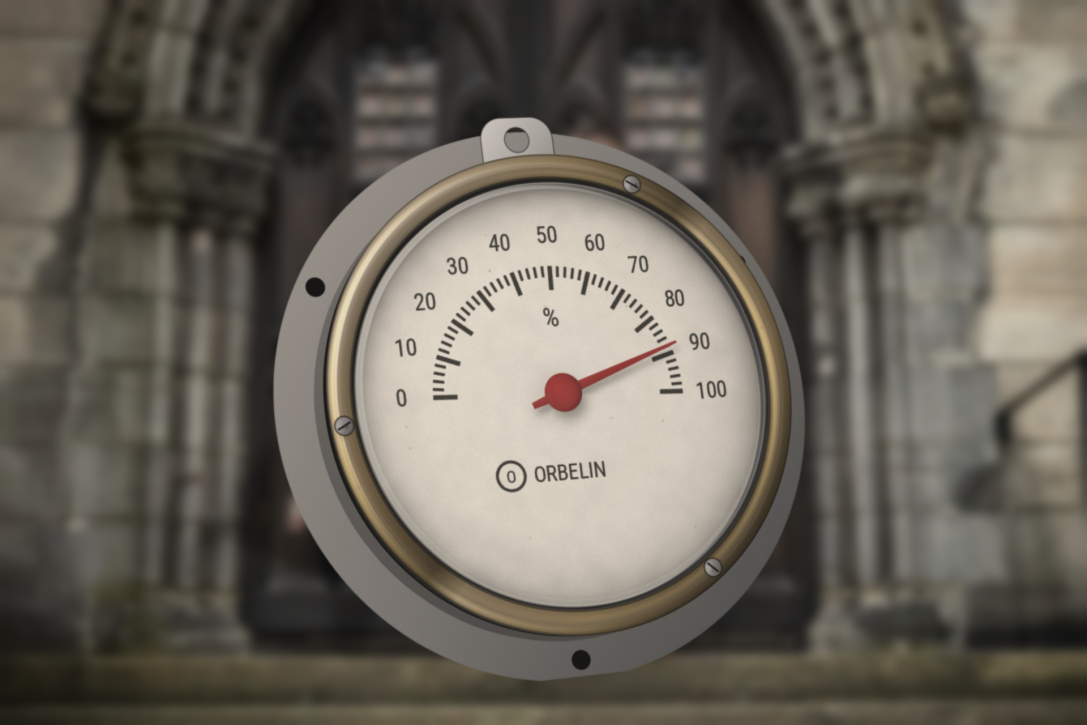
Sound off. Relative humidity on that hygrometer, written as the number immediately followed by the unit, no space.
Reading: 88%
